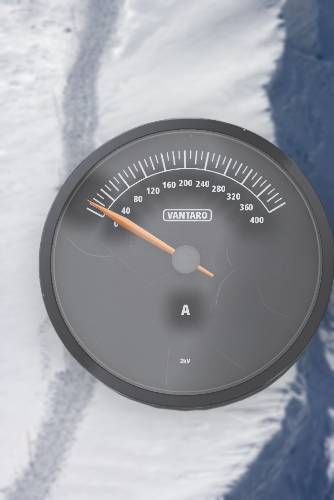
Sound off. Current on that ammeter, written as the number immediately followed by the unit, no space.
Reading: 10A
